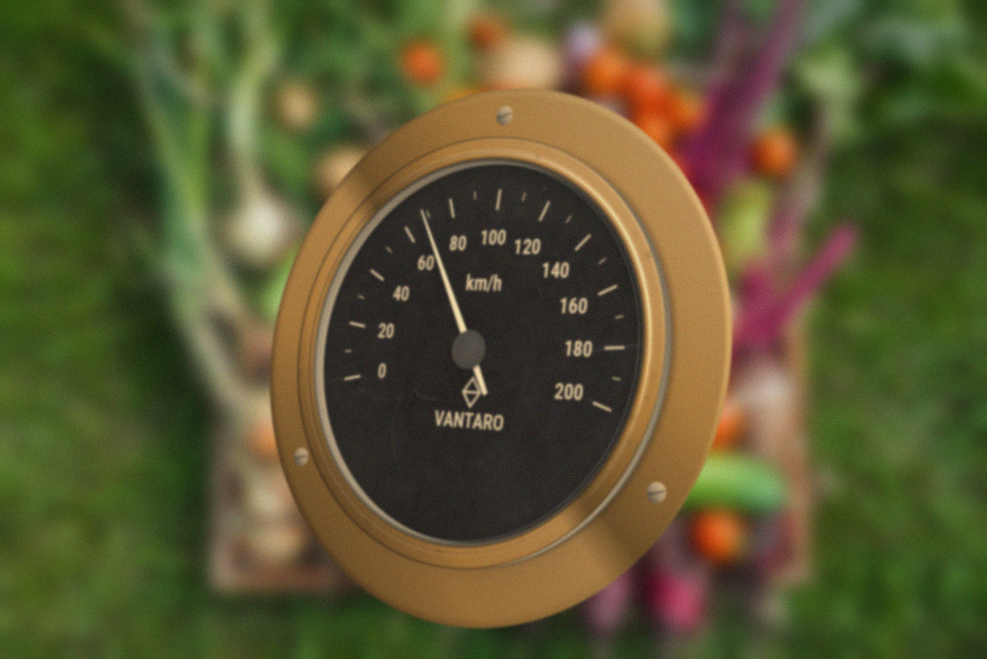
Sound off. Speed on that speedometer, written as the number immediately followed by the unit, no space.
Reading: 70km/h
